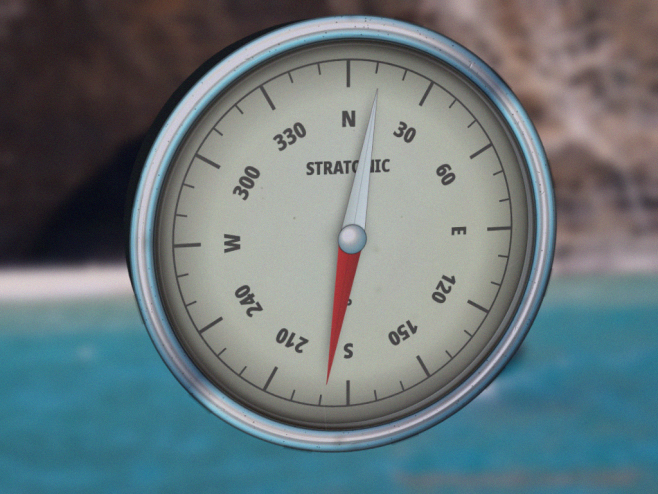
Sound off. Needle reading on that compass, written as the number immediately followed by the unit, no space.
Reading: 190°
